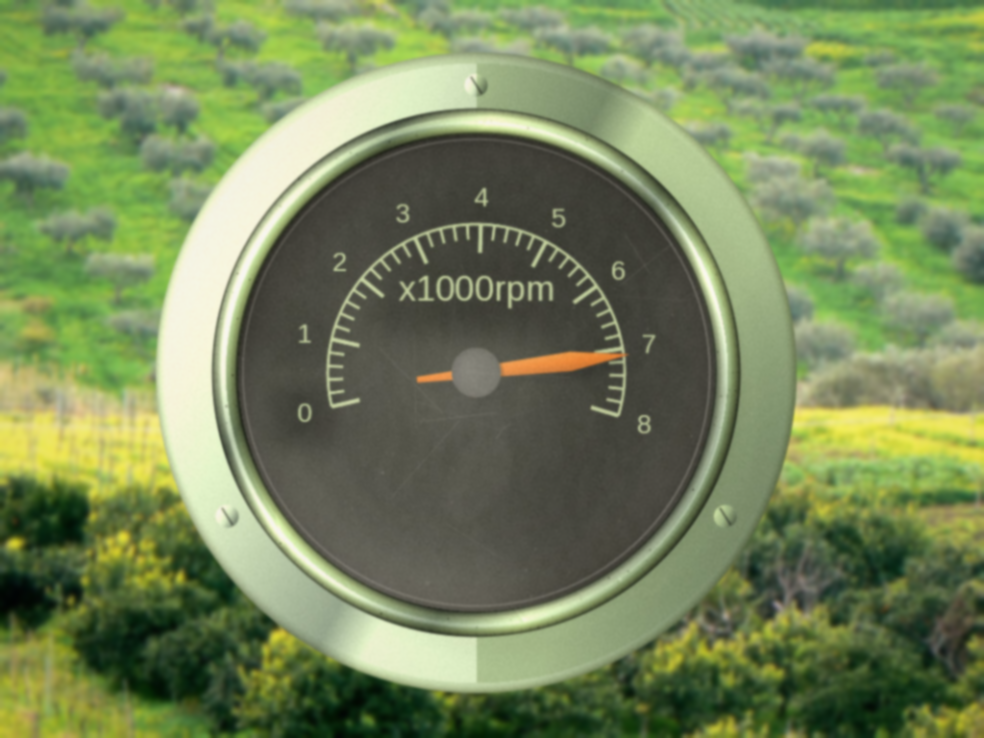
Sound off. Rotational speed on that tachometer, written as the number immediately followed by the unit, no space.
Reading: 7100rpm
